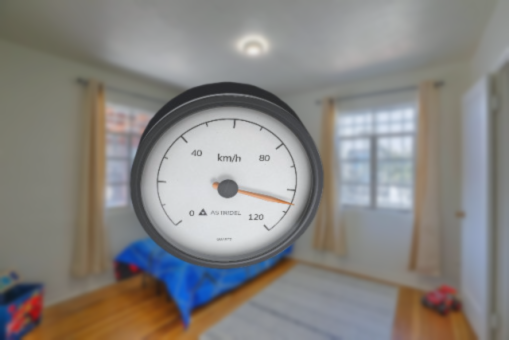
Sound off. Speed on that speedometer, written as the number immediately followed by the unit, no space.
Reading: 105km/h
